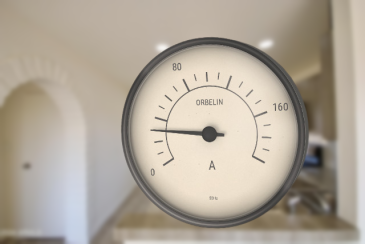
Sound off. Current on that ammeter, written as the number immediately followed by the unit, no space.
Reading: 30A
